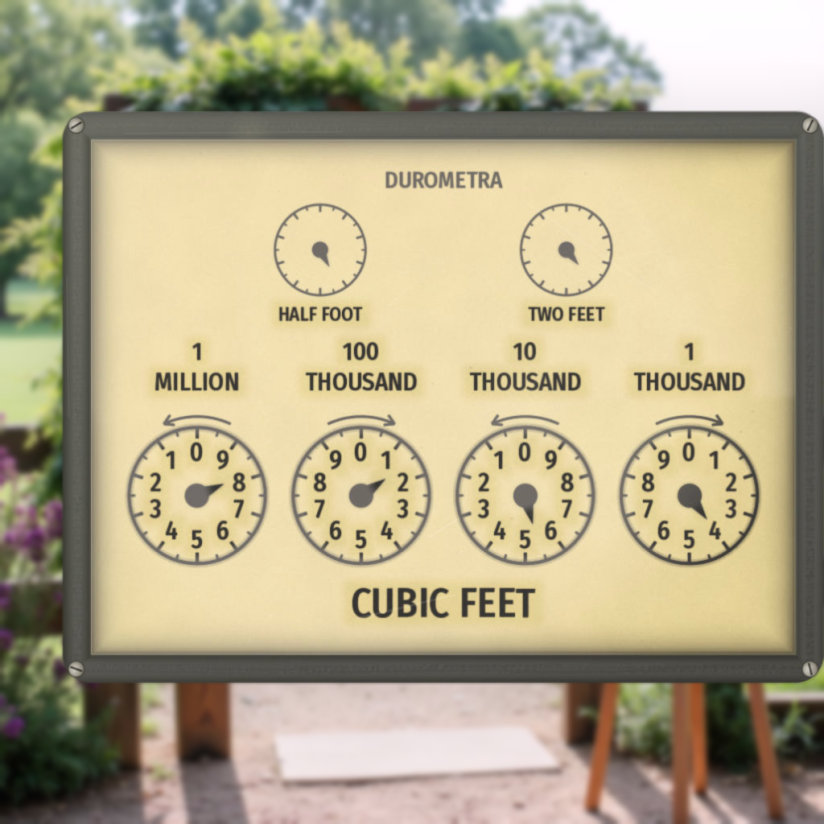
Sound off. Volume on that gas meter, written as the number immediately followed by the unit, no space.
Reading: 815400ft³
